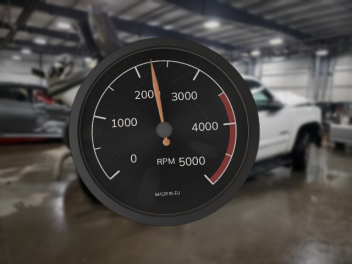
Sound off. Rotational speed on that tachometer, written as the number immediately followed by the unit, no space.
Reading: 2250rpm
